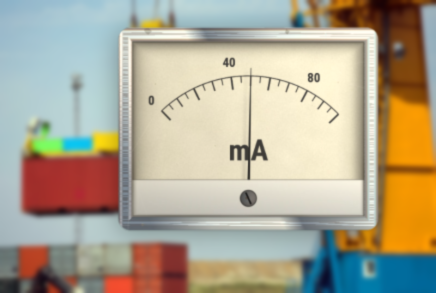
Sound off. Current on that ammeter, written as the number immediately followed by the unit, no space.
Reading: 50mA
